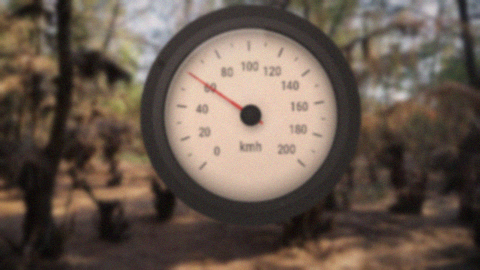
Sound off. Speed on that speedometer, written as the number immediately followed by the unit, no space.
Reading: 60km/h
